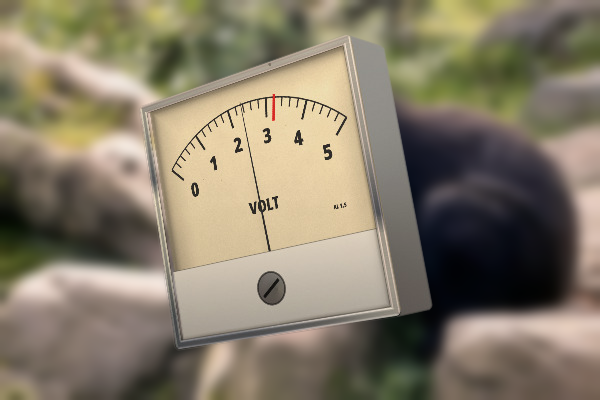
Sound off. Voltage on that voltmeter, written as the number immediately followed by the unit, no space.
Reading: 2.4V
